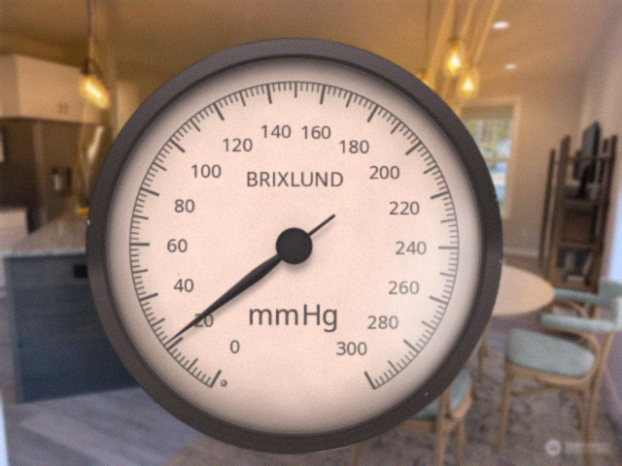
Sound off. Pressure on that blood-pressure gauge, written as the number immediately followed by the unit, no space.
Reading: 22mmHg
